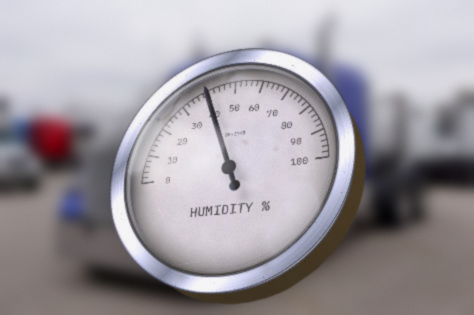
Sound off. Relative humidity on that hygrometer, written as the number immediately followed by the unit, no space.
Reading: 40%
